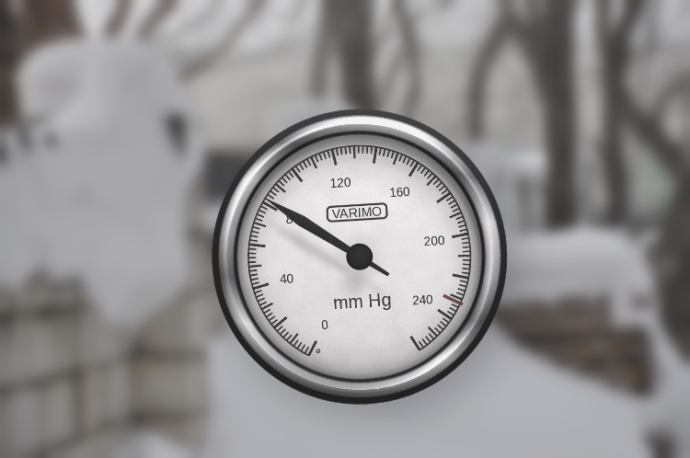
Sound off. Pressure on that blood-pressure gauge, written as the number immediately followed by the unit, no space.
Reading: 82mmHg
